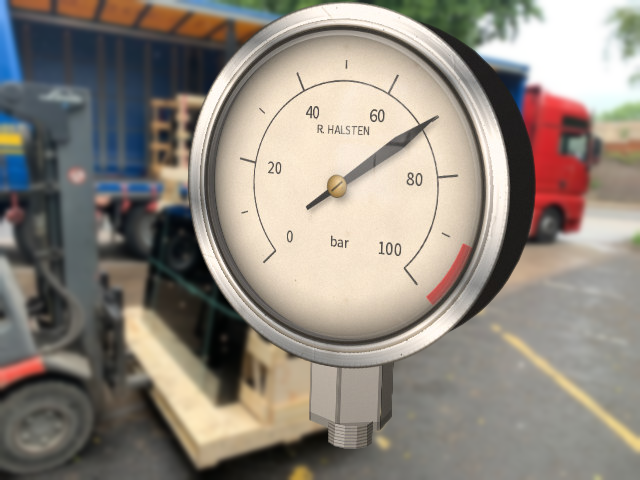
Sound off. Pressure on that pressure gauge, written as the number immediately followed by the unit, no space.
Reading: 70bar
